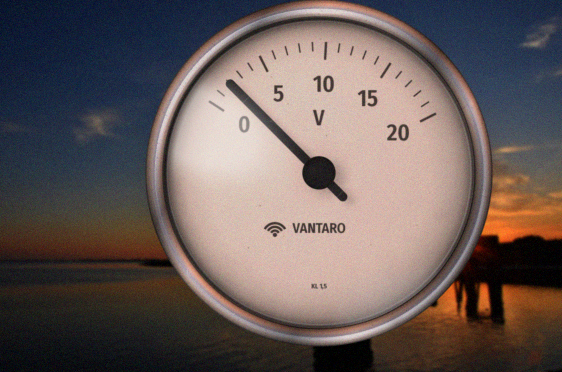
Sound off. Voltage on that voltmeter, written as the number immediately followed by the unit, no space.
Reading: 2V
